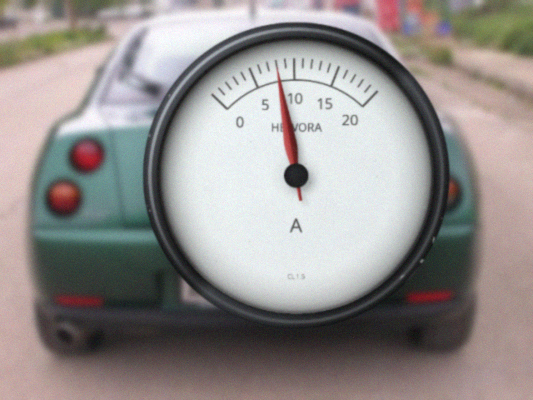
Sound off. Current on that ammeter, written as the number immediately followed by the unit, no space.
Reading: 8A
